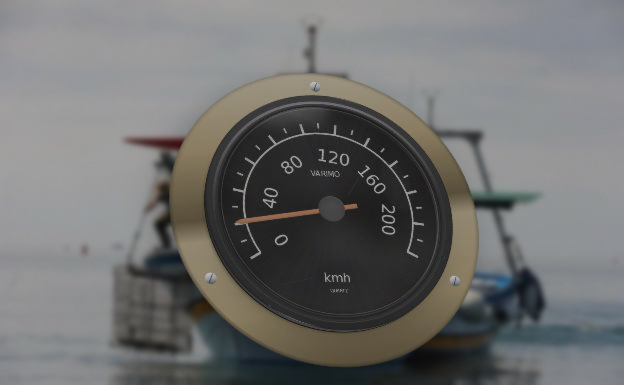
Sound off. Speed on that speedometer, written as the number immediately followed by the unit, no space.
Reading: 20km/h
